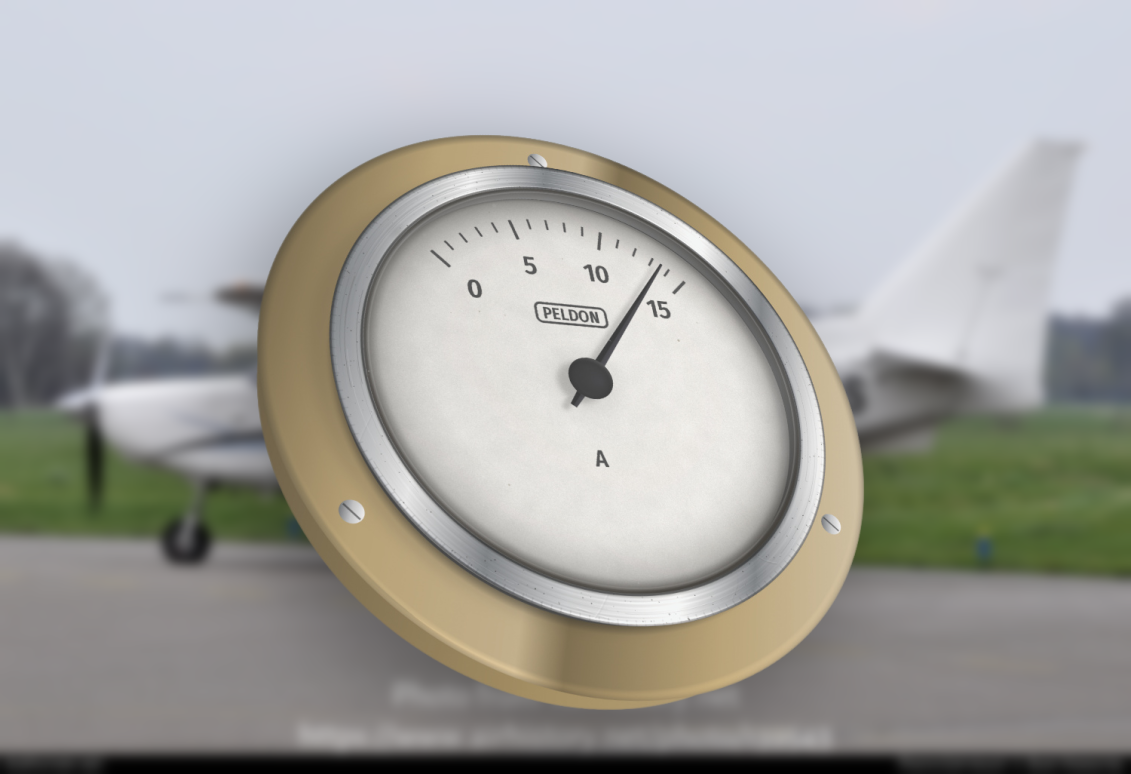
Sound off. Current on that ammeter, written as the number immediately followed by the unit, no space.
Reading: 13.5A
